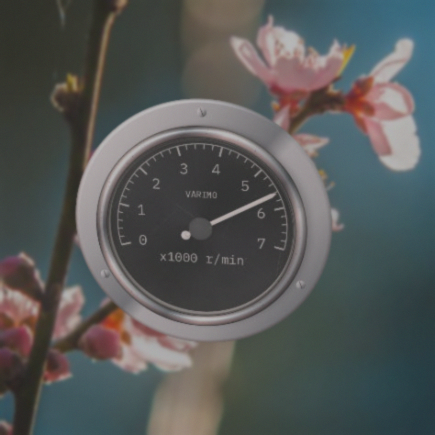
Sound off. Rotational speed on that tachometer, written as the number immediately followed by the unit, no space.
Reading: 5600rpm
